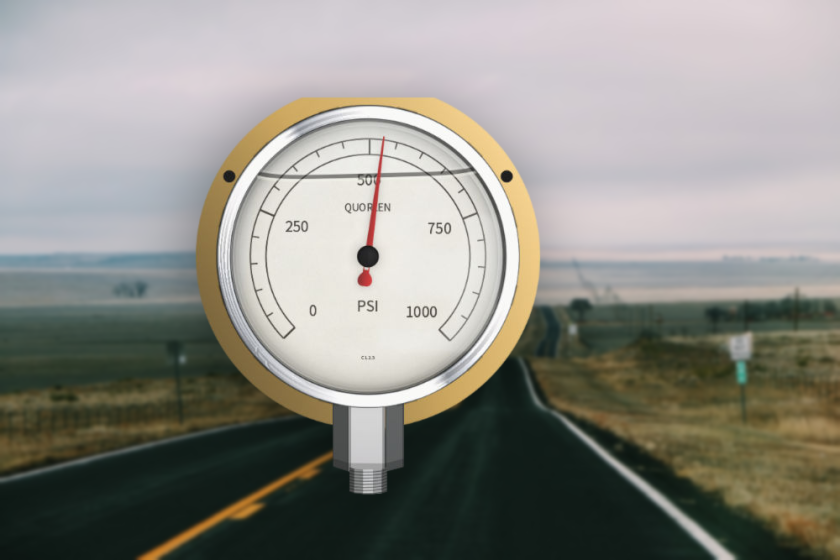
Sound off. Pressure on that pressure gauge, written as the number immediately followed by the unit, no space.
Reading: 525psi
